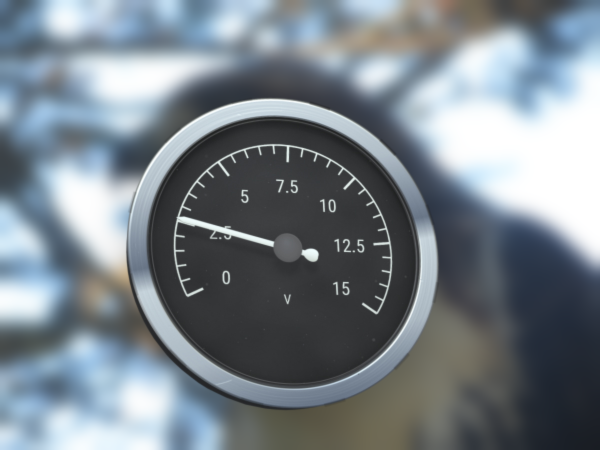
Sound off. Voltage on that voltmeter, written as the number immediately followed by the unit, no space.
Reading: 2.5V
